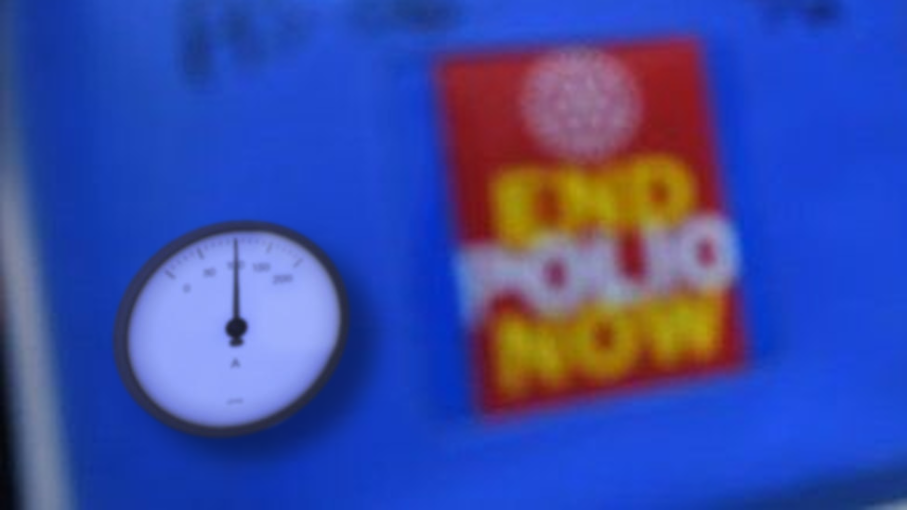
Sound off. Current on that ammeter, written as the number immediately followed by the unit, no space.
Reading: 100A
